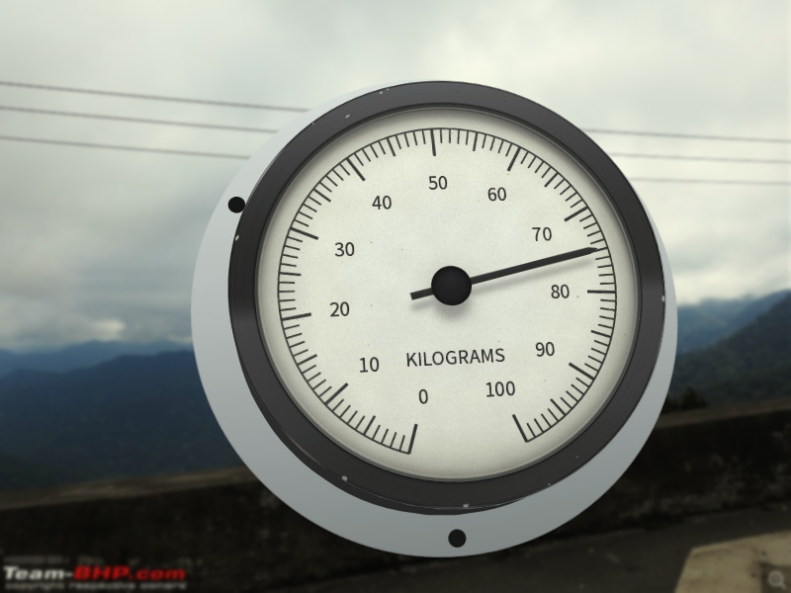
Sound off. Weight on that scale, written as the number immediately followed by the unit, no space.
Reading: 75kg
